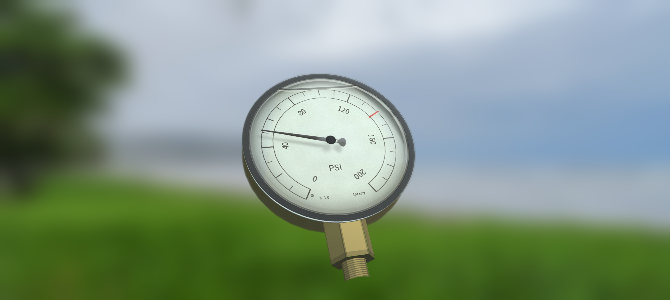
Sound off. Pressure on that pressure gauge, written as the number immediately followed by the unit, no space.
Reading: 50psi
